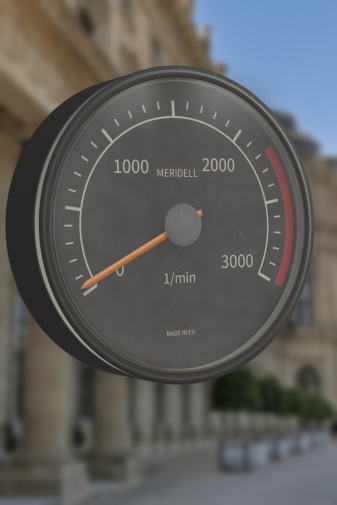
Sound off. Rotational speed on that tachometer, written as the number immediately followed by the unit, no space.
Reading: 50rpm
